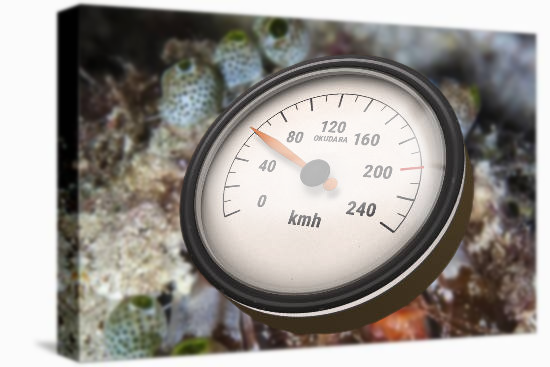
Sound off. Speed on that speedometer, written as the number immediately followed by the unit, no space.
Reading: 60km/h
